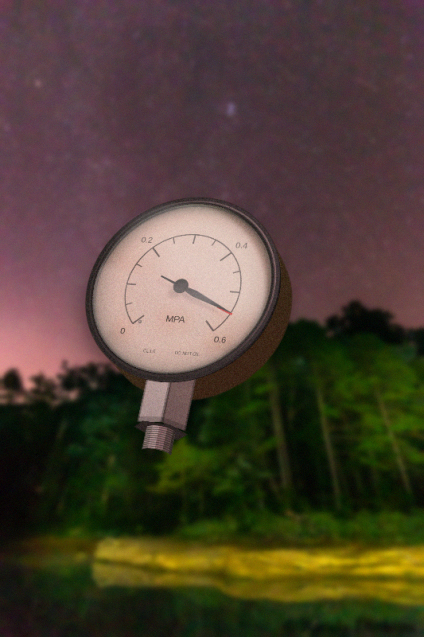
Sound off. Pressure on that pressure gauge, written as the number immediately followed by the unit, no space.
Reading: 0.55MPa
